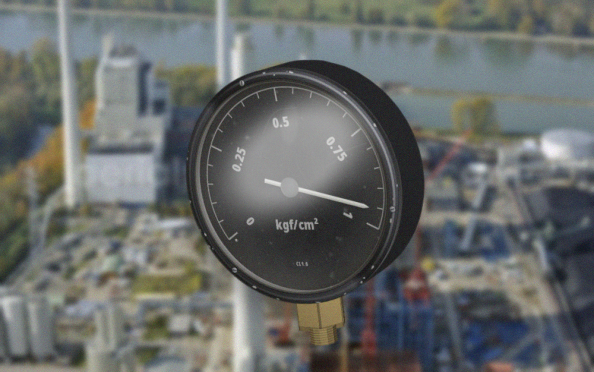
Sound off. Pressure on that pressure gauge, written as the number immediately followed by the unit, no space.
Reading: 0.95kg/cm²
